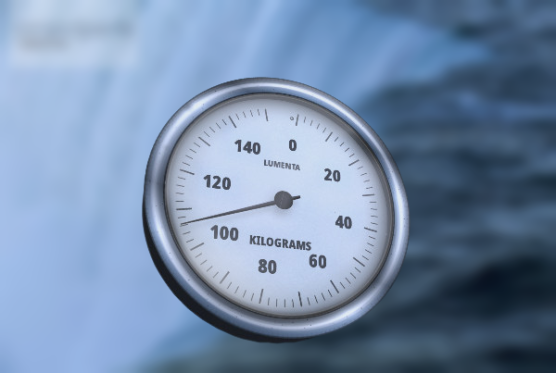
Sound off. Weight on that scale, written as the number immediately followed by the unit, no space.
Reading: 106kg
